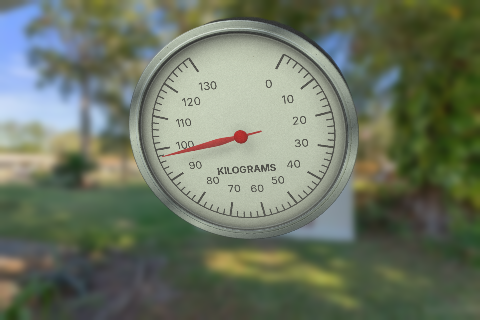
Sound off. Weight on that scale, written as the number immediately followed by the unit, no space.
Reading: 98kg
